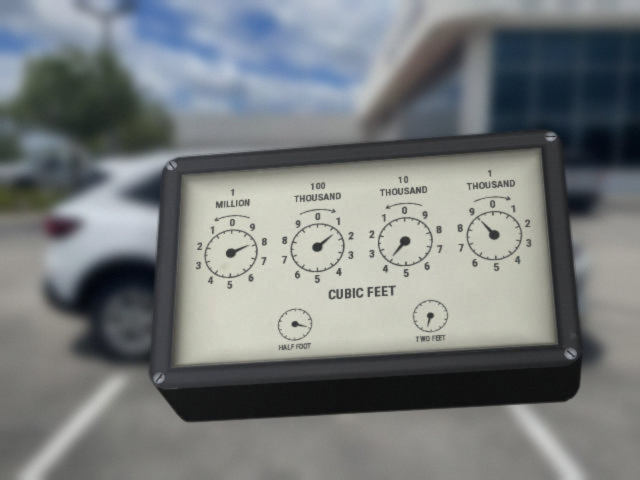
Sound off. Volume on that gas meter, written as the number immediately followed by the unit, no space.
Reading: 813900ft³
